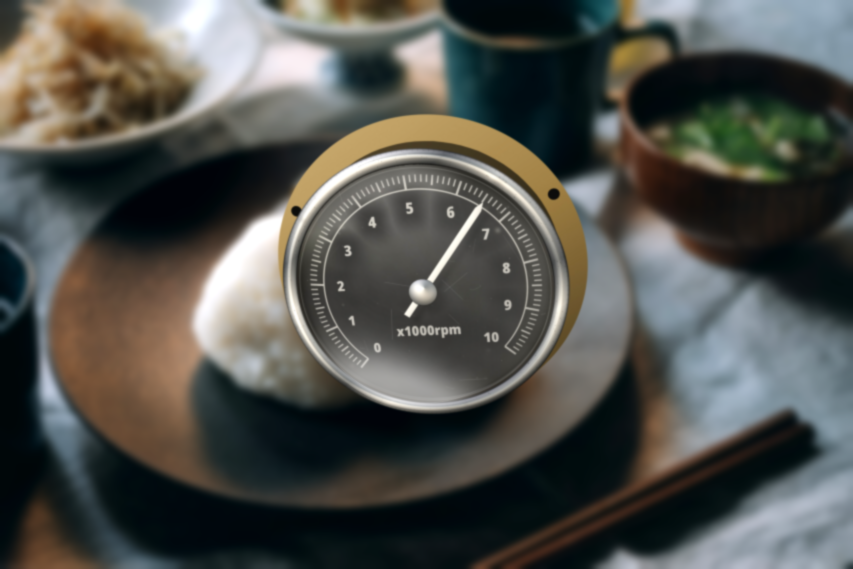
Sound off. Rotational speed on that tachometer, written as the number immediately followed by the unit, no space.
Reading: 6500rpm
